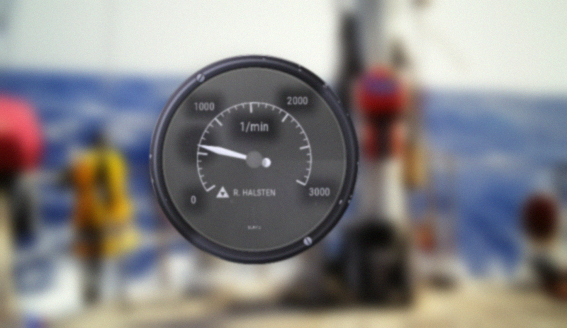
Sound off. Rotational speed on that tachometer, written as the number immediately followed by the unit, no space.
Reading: 600rpm
